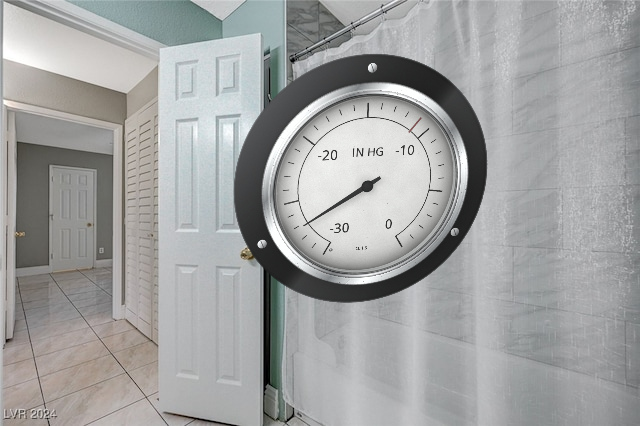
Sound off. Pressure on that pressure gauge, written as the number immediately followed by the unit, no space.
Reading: -27inHg
